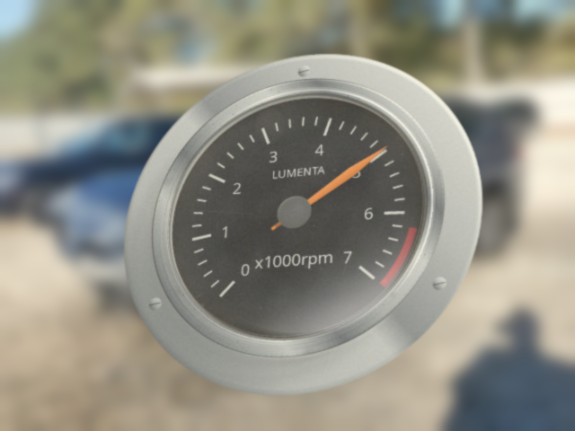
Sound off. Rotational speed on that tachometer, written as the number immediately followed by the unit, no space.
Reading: 5000rpm
